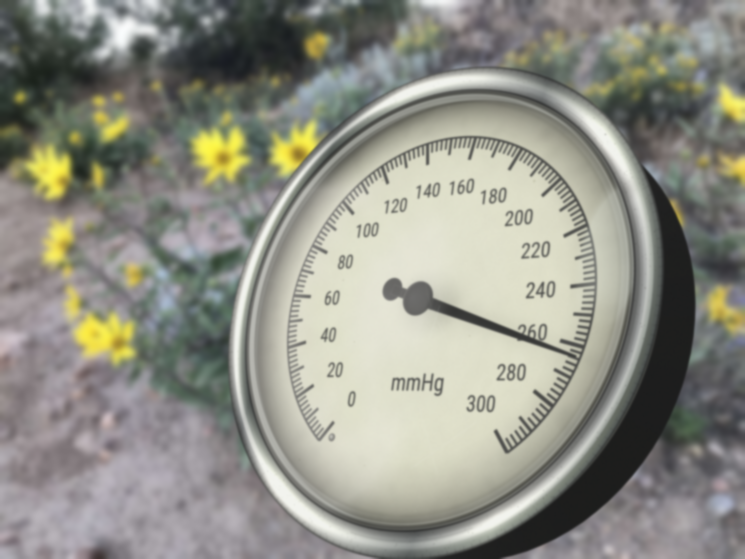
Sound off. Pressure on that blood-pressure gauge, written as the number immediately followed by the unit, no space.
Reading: 264mmHg
